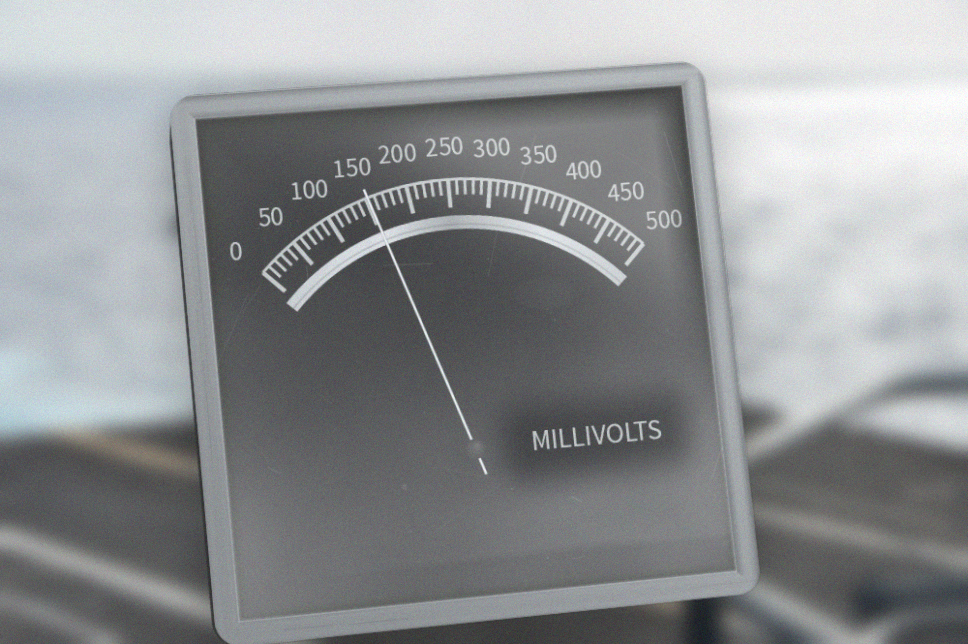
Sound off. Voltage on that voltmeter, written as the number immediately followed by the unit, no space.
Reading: 150mV
